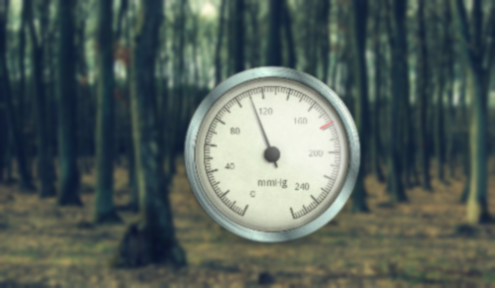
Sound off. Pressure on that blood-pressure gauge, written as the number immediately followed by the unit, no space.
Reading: 110mmHg
